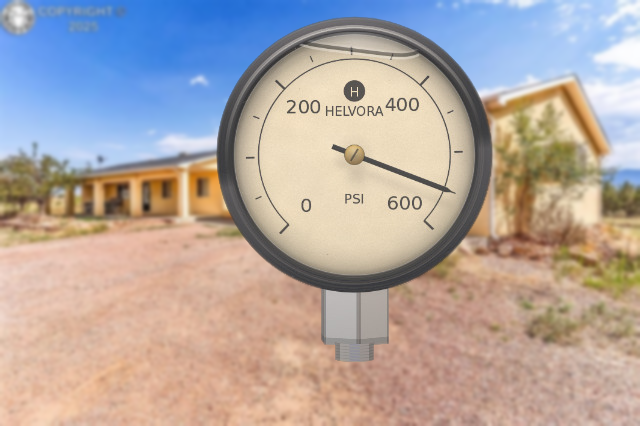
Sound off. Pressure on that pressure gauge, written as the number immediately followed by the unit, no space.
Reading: 550psi
